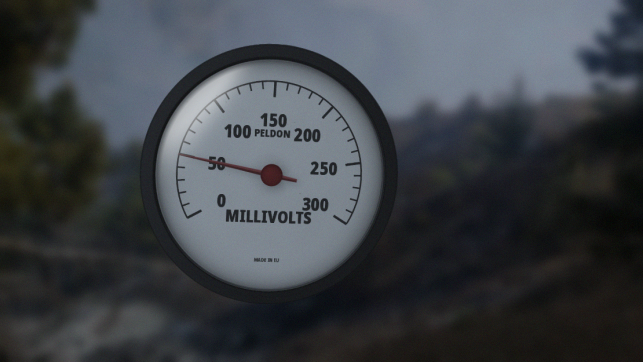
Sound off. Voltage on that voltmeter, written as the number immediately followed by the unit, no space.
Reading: 50mV
